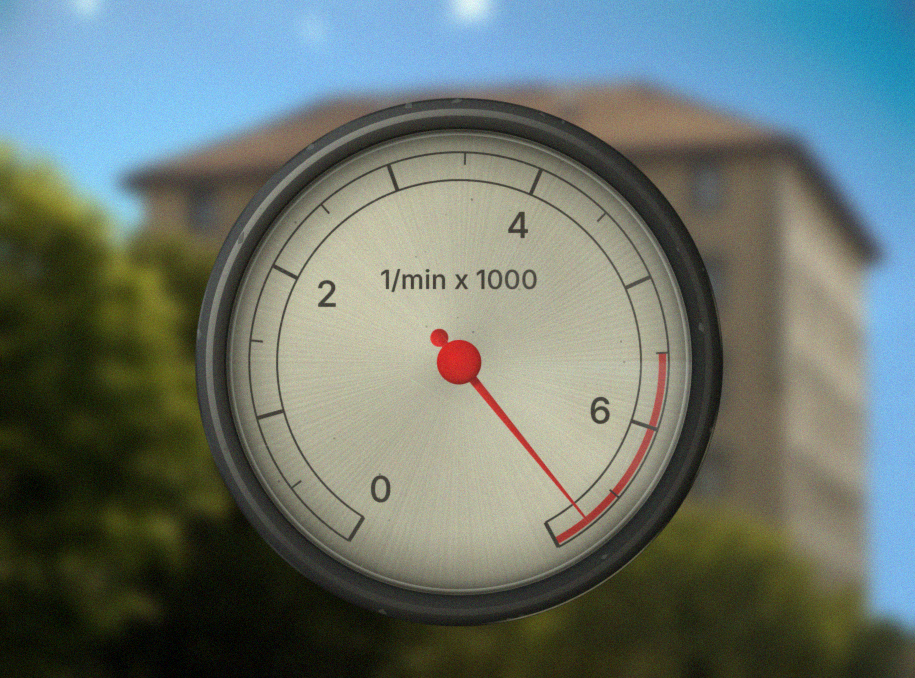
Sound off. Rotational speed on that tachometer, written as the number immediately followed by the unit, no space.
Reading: 6750rpm
